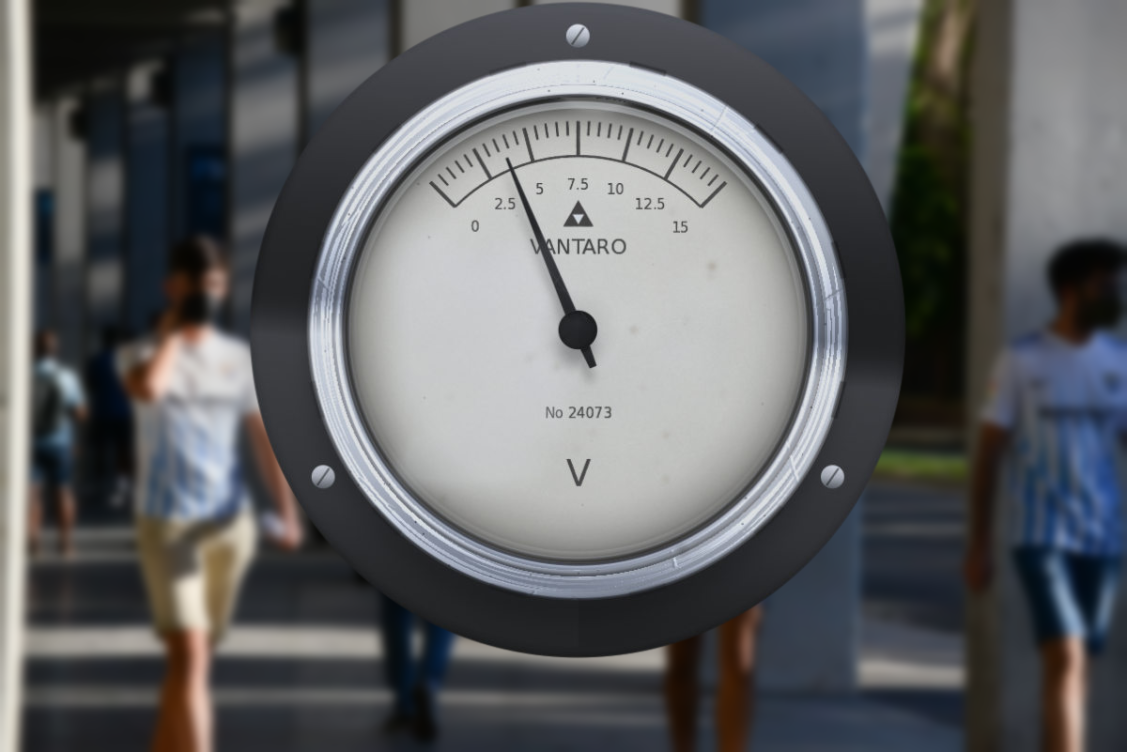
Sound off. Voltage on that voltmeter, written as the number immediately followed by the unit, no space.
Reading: 3.75V
